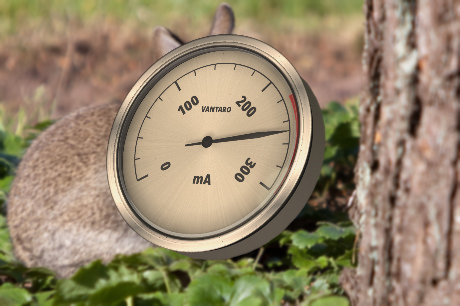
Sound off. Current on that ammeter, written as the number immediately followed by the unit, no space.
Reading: 250mA
